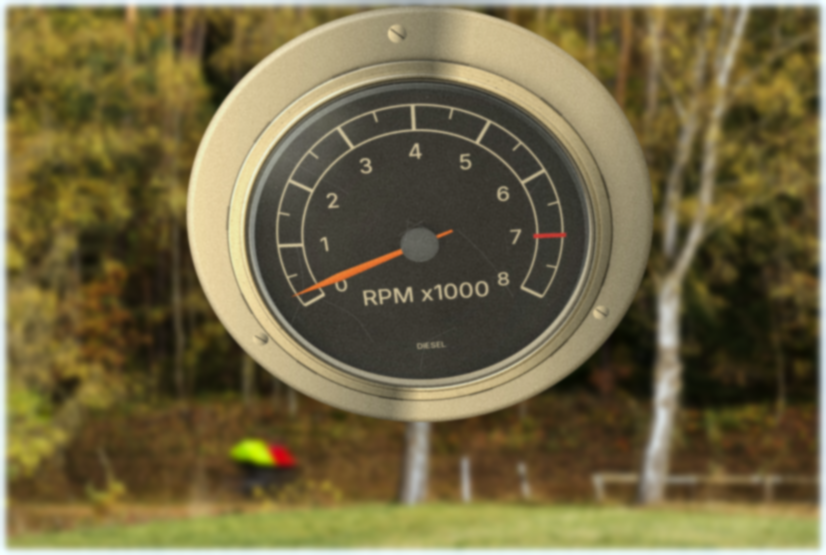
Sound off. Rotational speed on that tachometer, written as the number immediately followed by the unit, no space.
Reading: 250rpm
